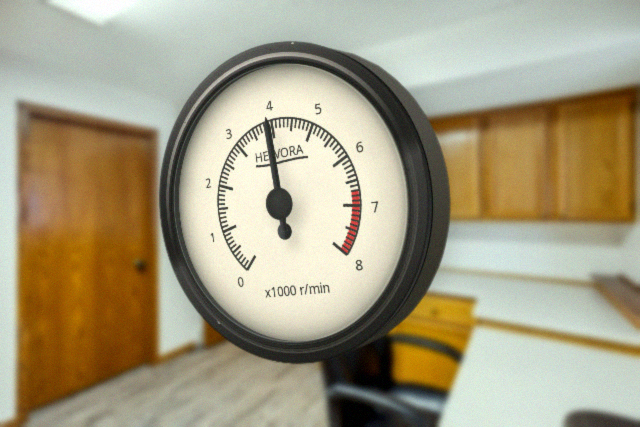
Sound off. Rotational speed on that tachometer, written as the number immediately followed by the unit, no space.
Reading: 4000rpm
